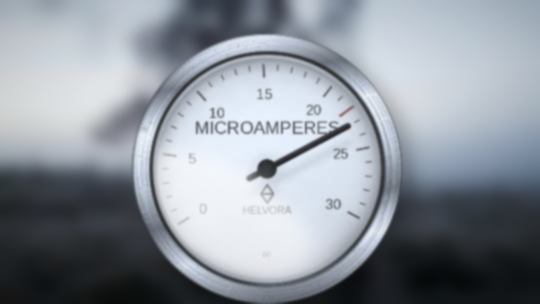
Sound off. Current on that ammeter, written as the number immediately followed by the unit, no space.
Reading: 23µA
